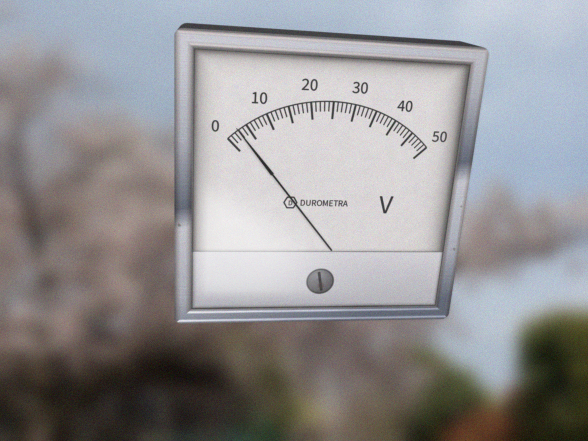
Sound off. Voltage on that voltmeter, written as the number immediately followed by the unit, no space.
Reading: 3V
